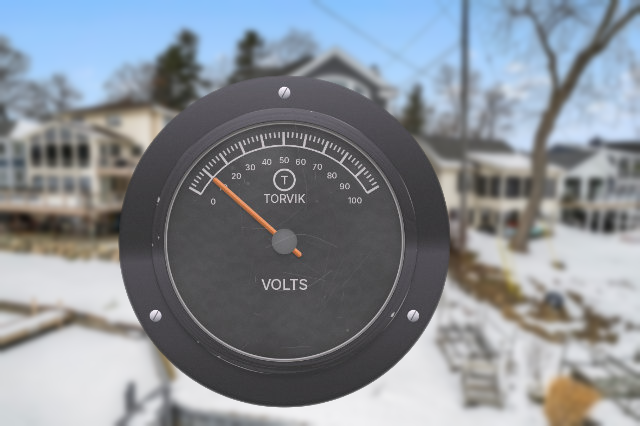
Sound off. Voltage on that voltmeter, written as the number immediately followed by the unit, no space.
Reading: 10V
